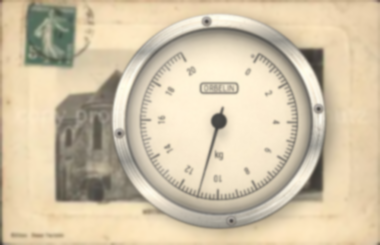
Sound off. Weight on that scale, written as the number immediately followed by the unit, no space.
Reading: 11kg
